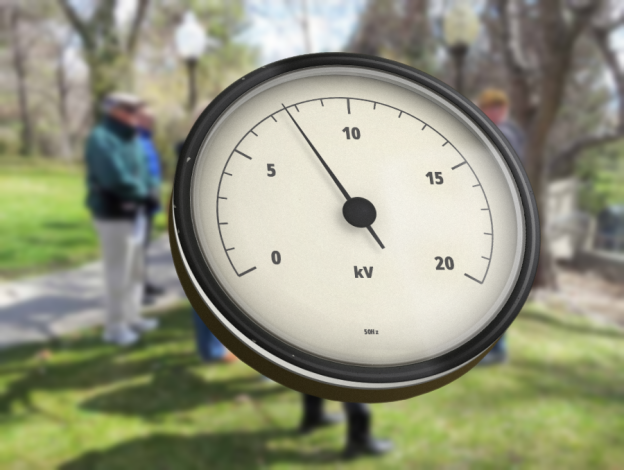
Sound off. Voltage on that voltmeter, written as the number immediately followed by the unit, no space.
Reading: 7.5kV
